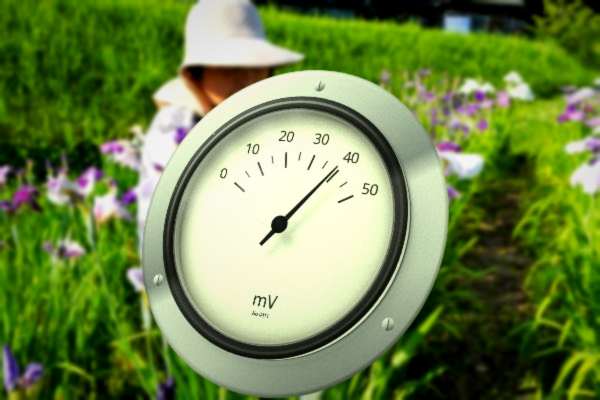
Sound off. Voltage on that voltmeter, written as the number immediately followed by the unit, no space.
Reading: 40mV
